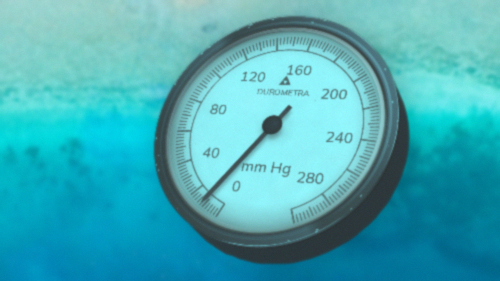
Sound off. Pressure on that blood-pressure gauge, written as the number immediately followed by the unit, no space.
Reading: 10mmHg
